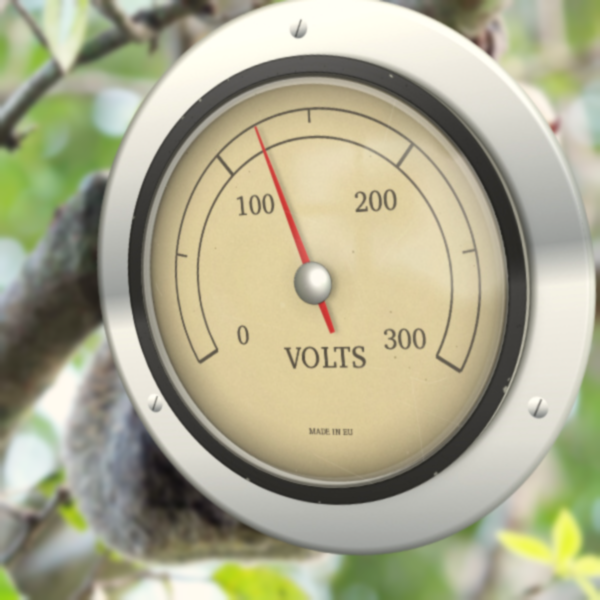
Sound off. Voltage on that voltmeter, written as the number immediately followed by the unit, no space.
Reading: 125V
